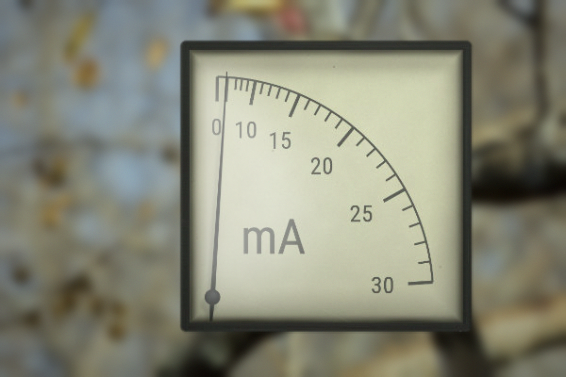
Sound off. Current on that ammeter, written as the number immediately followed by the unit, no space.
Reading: 5mA
